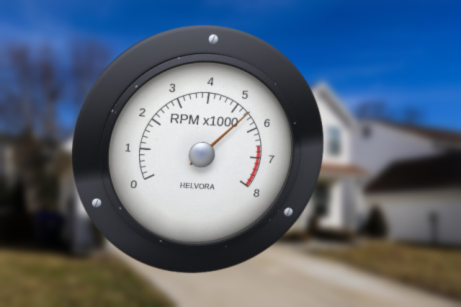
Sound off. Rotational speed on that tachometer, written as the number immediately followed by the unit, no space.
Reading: 5400rpm
